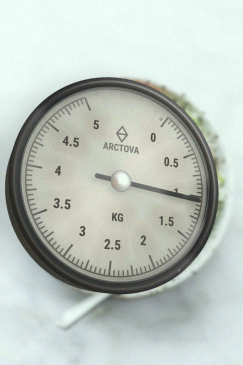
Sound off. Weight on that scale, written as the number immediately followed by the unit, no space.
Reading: 1.05kg
